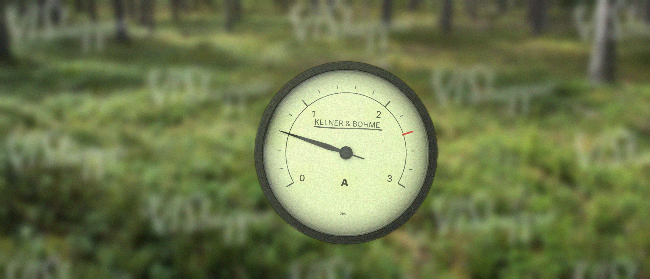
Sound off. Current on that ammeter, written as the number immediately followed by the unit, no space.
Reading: 0.6A
